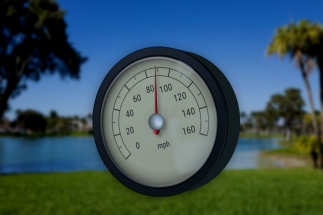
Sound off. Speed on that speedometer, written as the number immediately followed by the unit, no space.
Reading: 90mph
